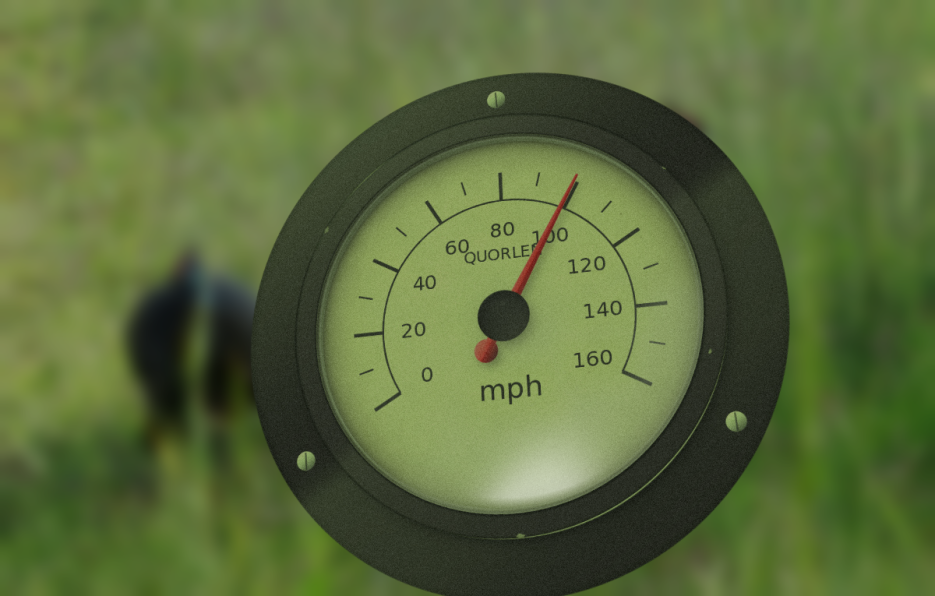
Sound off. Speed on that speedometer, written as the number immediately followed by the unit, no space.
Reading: 100mph
